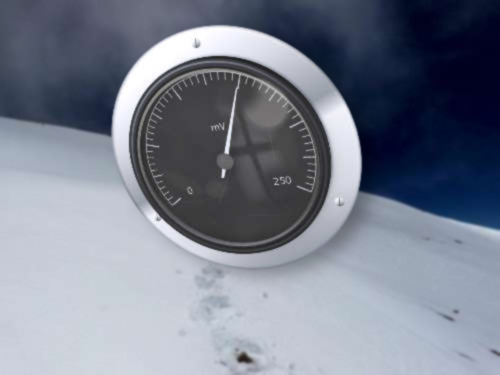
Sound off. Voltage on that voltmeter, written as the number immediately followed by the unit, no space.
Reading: 150mV
